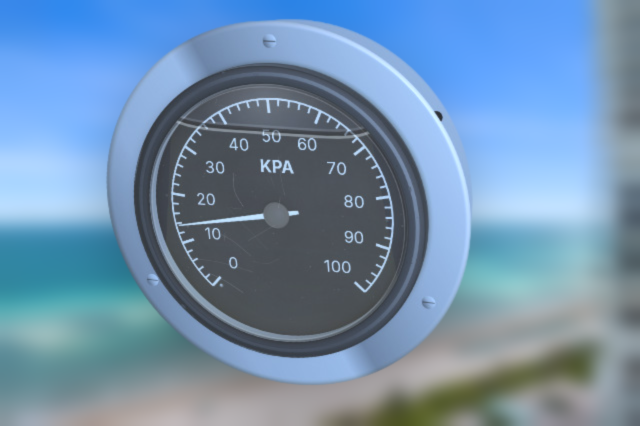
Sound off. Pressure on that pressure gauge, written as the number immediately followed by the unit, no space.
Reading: 14kPa
